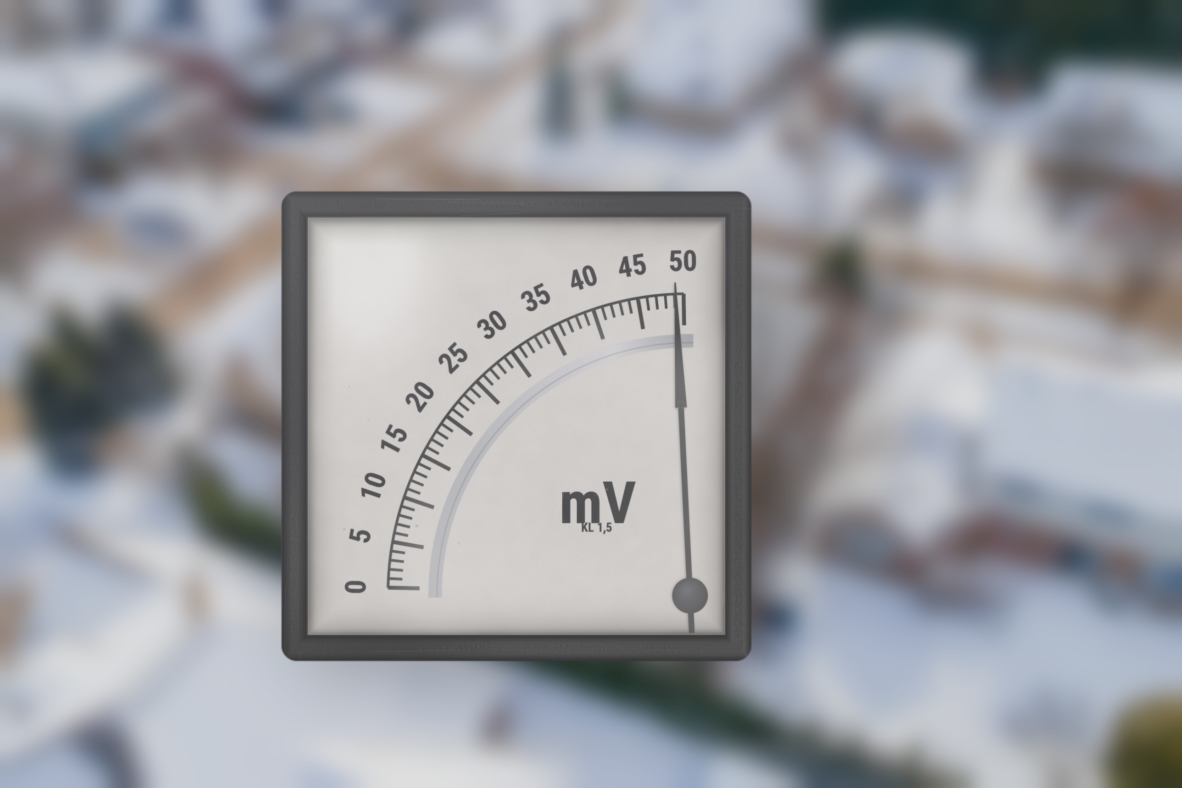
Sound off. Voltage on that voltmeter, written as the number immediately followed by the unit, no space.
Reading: 49mV
